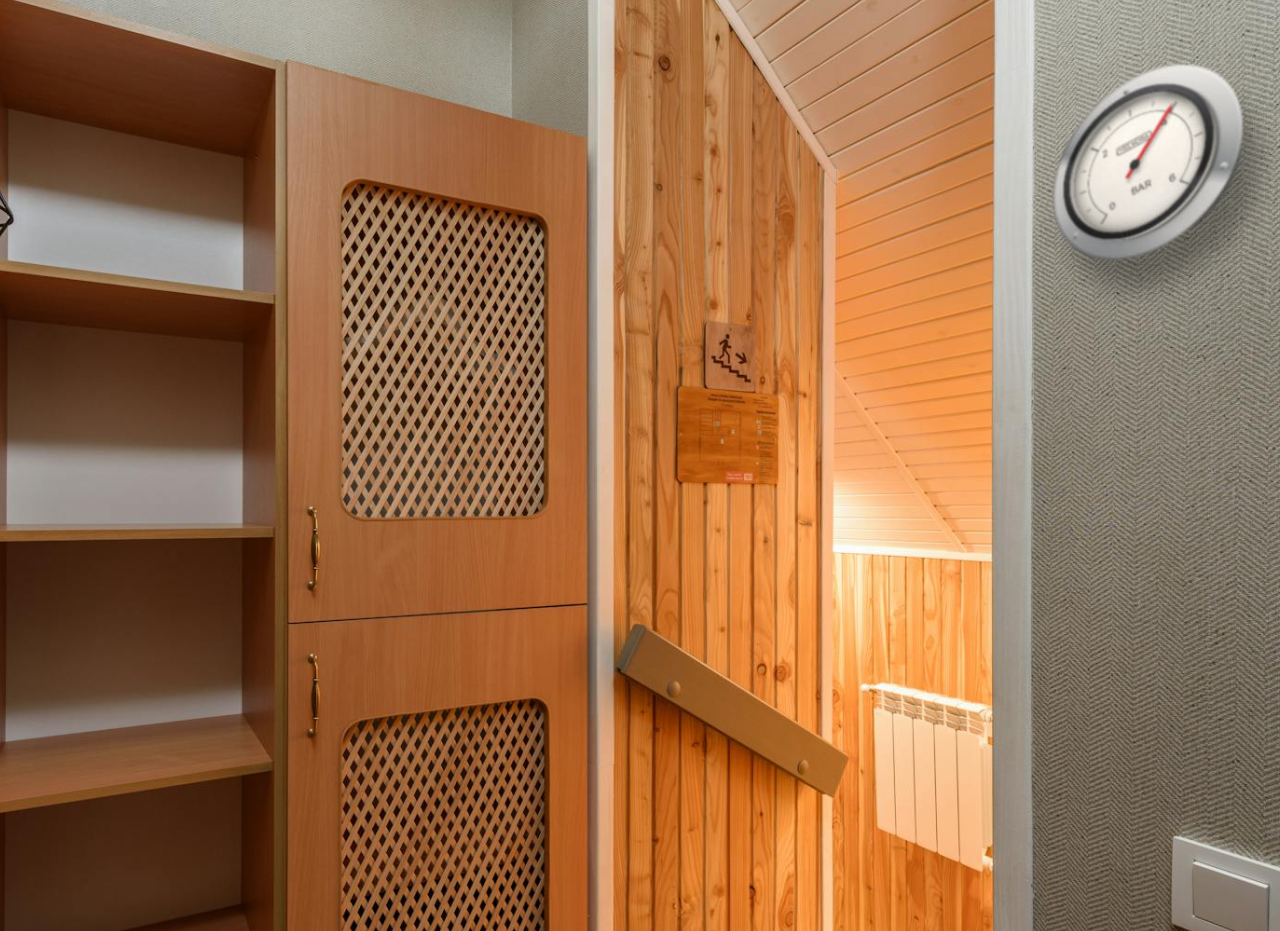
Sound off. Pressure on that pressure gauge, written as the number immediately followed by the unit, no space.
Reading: 4bar
